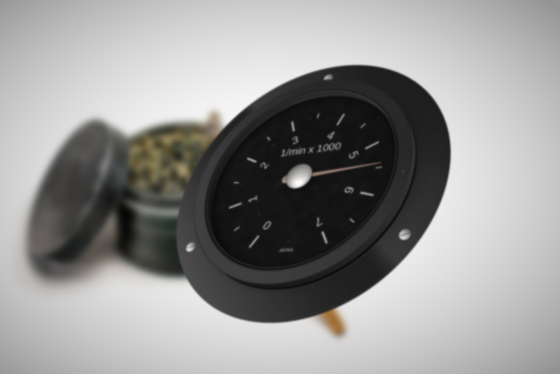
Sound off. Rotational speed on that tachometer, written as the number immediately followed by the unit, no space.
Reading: 5500rpm
